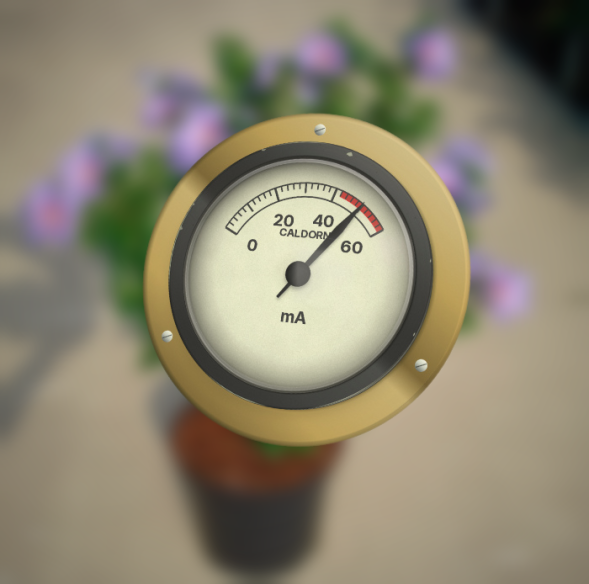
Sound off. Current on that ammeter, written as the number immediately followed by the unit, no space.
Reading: 50mA
